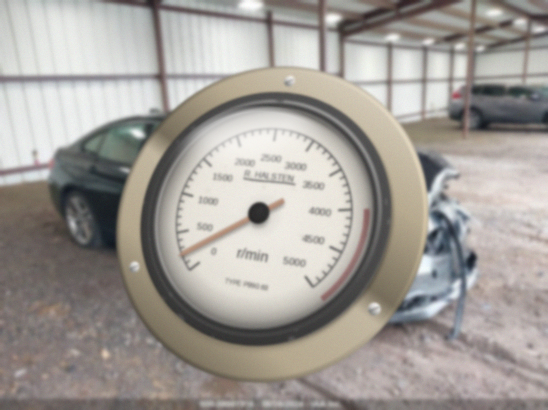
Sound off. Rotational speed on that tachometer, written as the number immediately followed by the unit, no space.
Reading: 200rpm
